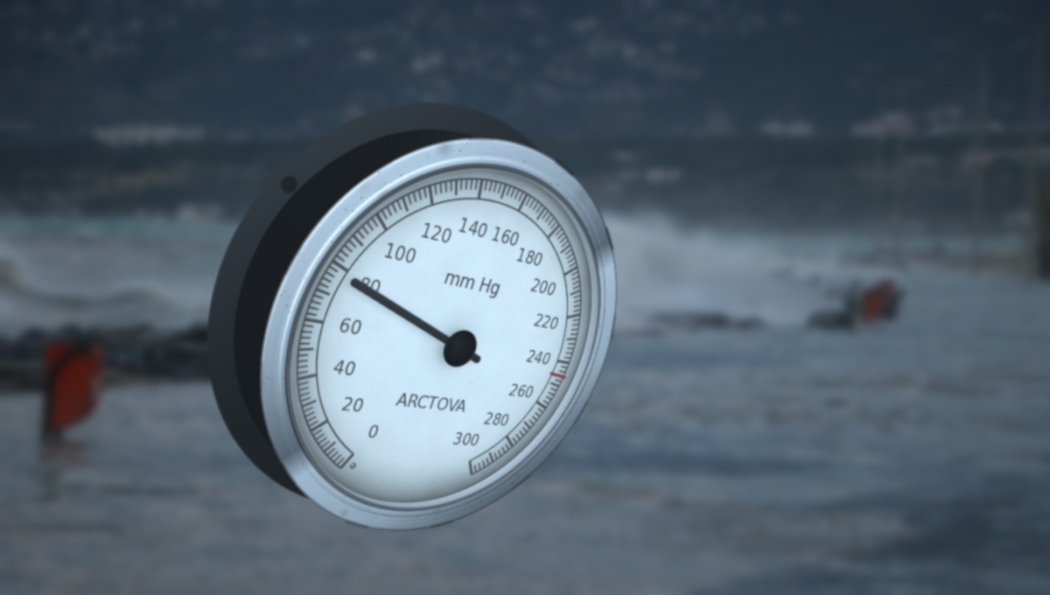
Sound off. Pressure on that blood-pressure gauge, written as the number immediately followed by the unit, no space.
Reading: 78mmHg
